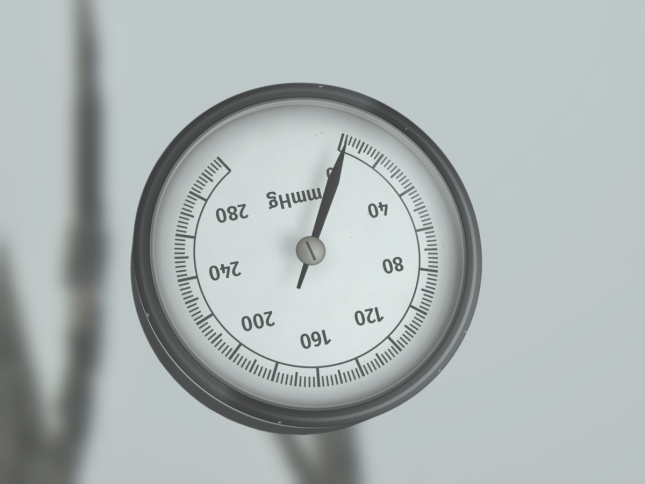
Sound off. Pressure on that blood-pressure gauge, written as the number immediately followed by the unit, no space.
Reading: 2mmHg
